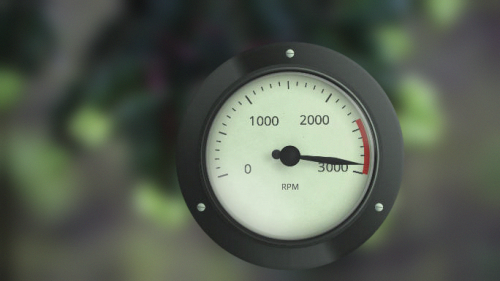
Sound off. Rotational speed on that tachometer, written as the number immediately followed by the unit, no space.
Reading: 2900rpm
